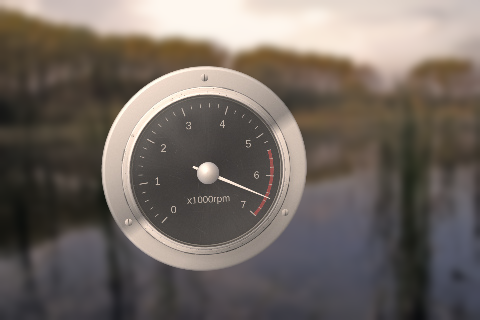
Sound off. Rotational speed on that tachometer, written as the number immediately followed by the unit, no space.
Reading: 6500rpm
